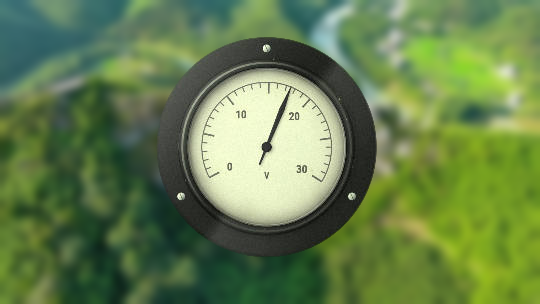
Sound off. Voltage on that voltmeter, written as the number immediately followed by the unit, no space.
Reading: 17.5V
